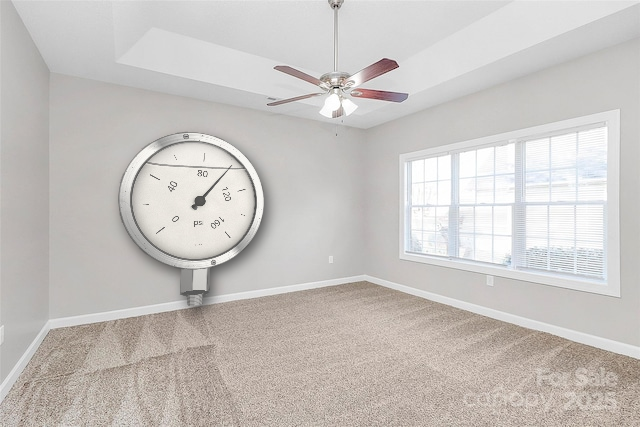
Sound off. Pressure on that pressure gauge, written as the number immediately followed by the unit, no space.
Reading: 100psi
